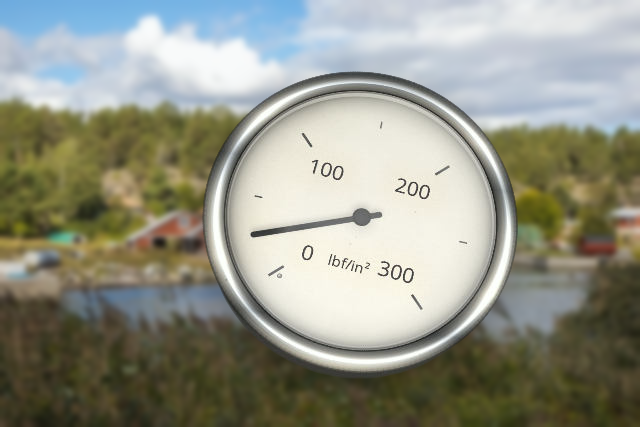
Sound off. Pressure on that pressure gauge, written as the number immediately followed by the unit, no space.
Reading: 25psi
